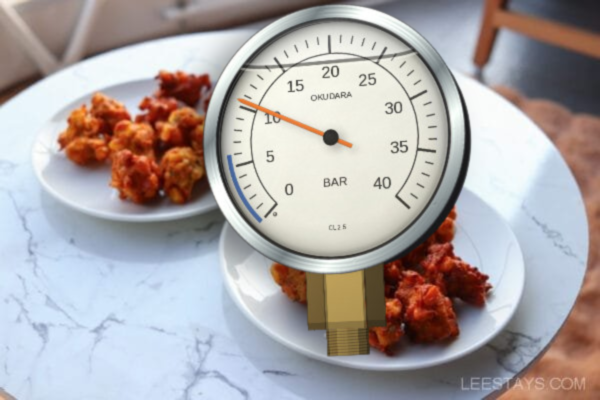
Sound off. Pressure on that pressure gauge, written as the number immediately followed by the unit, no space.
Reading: 10.5bar
